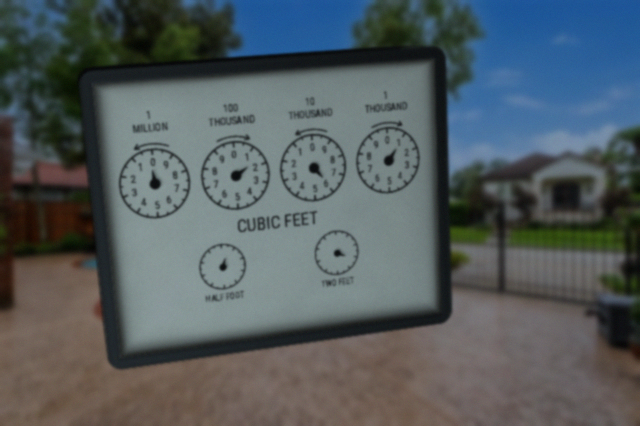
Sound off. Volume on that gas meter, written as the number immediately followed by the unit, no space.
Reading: 16100ft³
